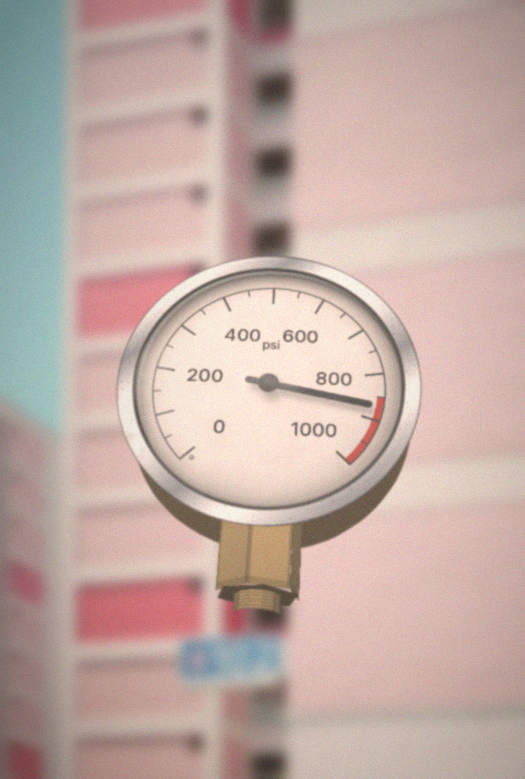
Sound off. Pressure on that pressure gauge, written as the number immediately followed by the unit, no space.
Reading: 875psi
